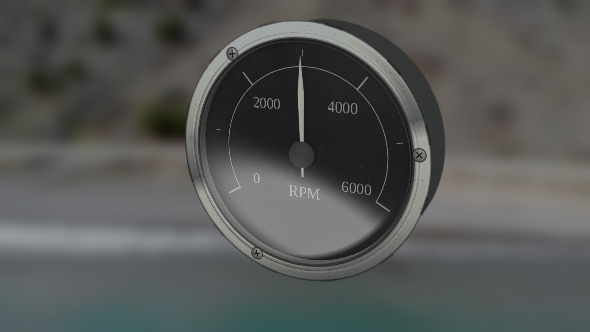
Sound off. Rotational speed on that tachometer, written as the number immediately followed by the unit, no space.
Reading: 3000rpm
